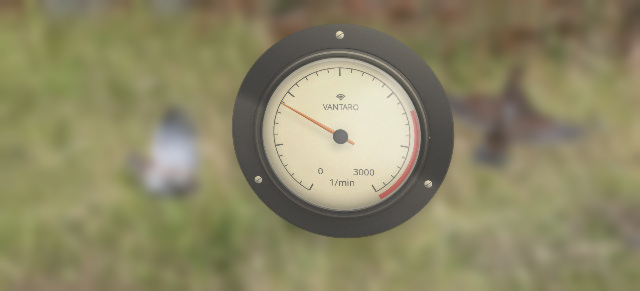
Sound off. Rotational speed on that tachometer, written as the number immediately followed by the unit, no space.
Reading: 900rpm
